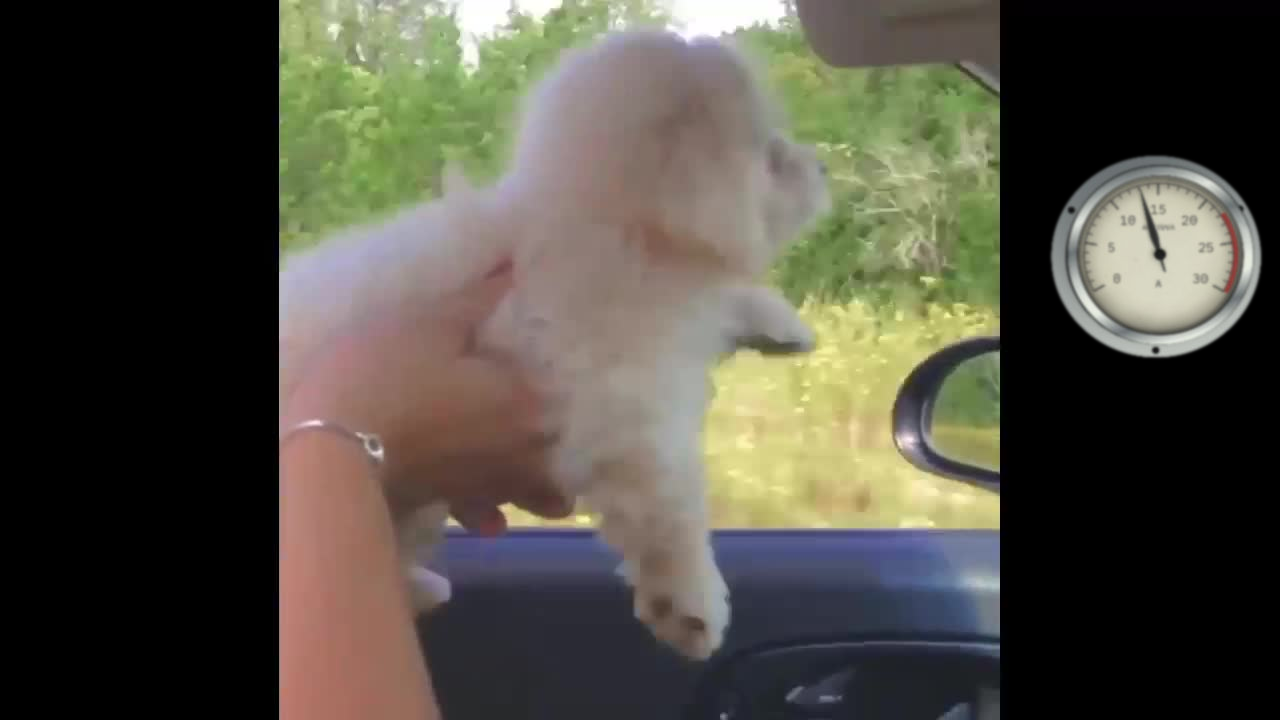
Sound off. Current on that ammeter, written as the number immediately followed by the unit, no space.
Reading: 13A
